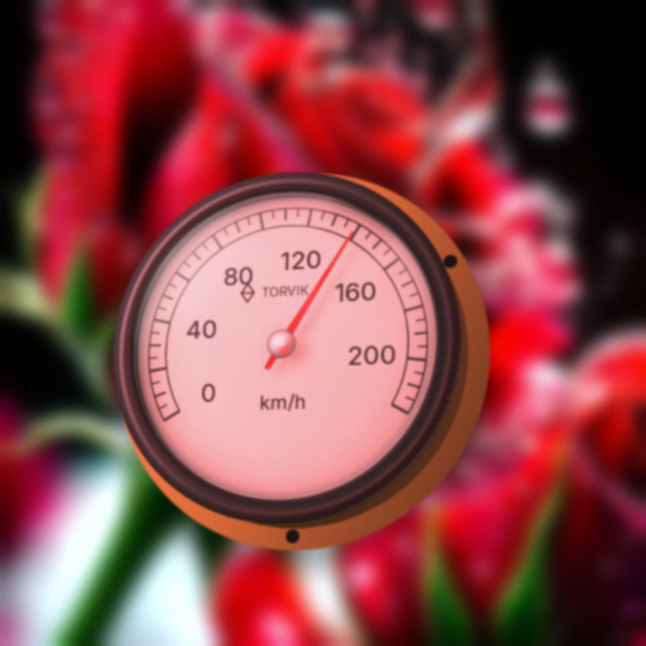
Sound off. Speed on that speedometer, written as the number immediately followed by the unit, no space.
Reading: 140km/h
